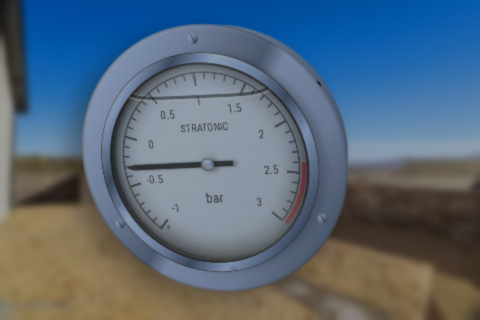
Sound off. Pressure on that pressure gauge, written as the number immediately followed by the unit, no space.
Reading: -0.3bar
